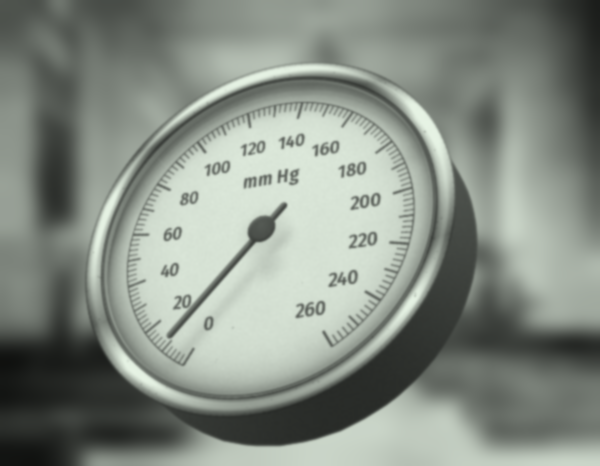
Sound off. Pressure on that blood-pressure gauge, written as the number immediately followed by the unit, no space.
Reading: 10mmHg
